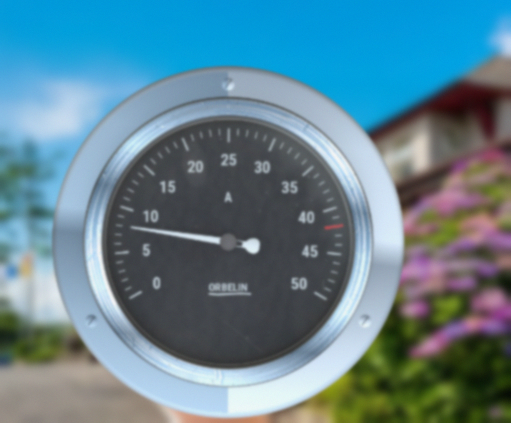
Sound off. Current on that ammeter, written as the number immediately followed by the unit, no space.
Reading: 8A
